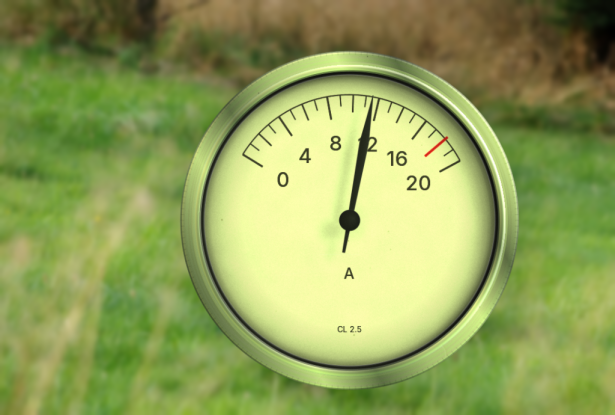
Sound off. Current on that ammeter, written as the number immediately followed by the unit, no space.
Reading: 11.5A
